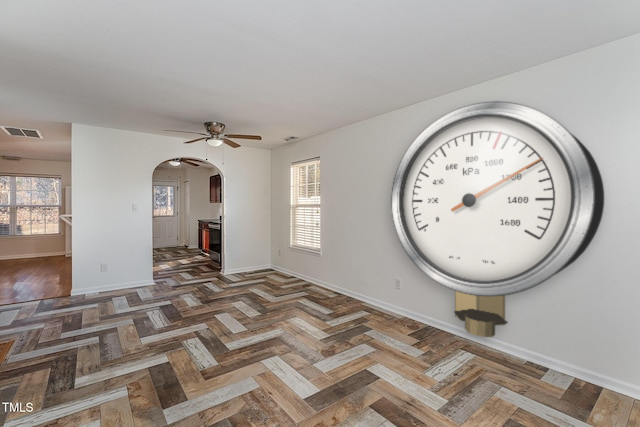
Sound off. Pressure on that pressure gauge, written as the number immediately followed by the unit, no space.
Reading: 1200kPa
